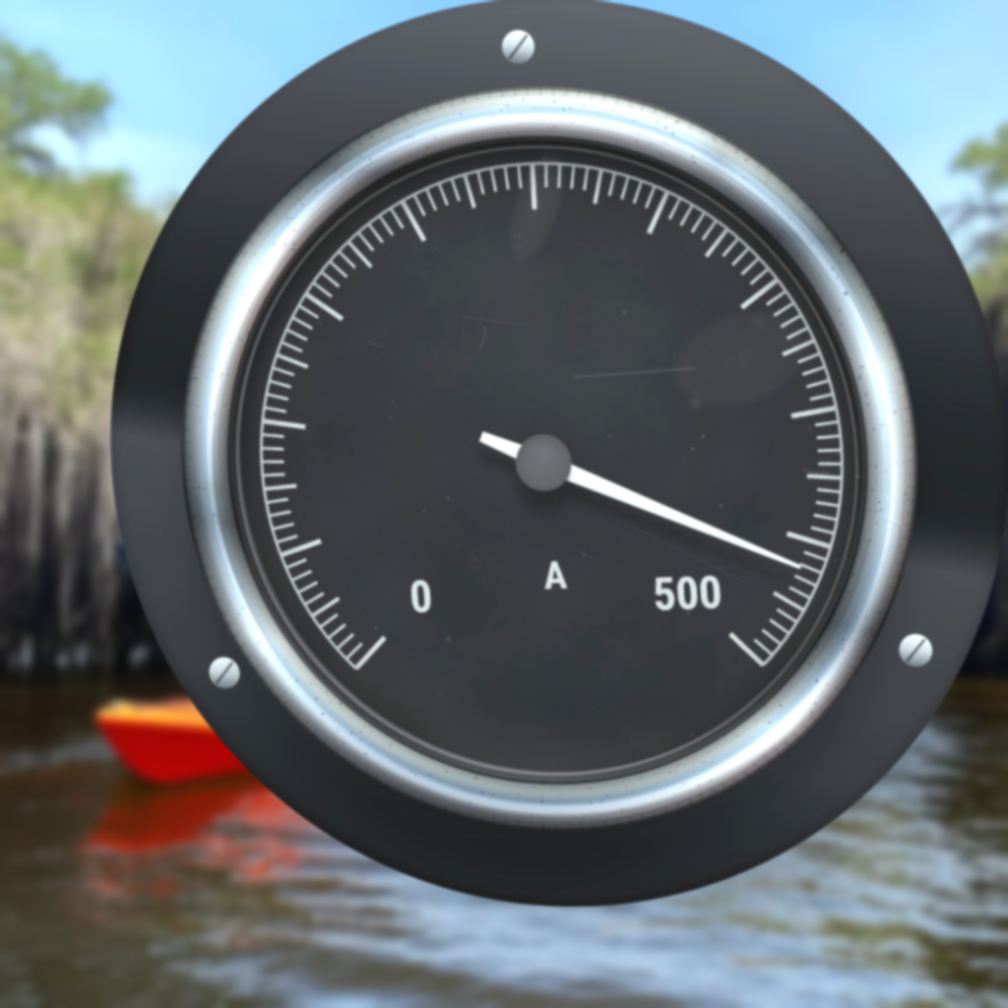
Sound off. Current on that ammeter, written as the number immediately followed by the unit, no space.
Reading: 460A
